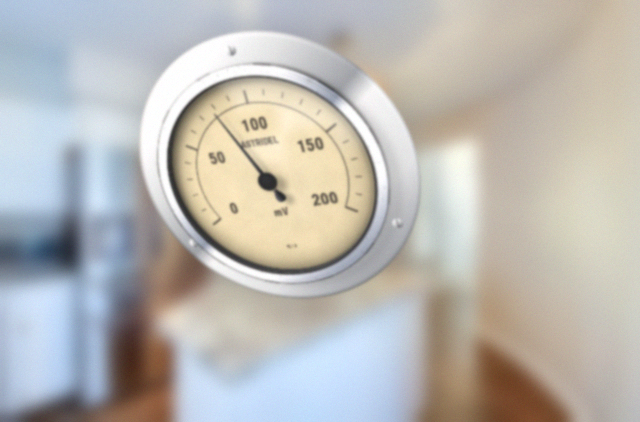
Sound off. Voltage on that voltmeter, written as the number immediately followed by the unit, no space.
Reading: 80mV
